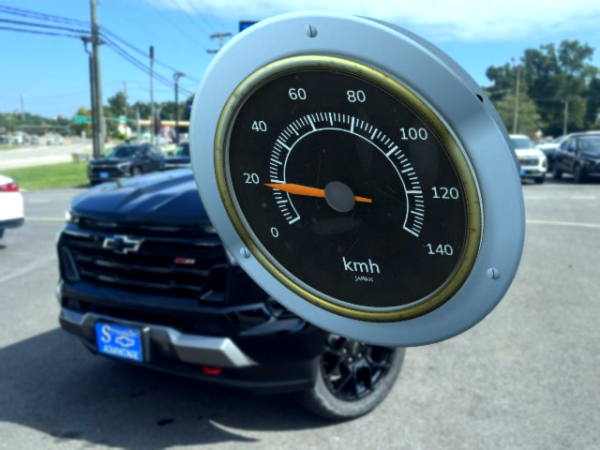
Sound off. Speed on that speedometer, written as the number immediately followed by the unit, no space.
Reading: 20km/h
